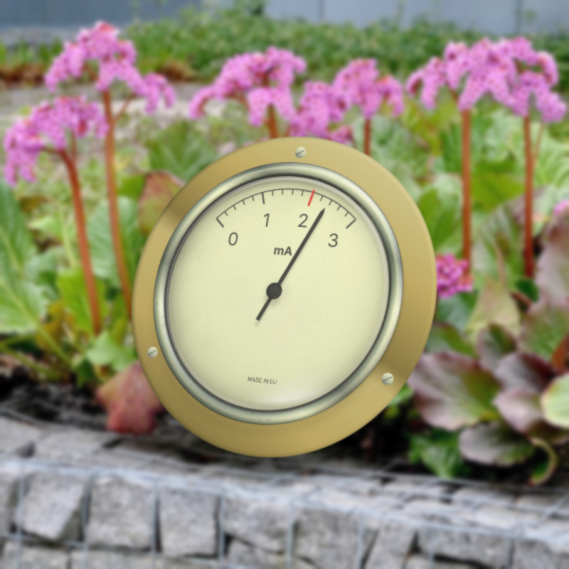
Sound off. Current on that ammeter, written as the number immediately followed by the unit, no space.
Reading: 2.4mA
